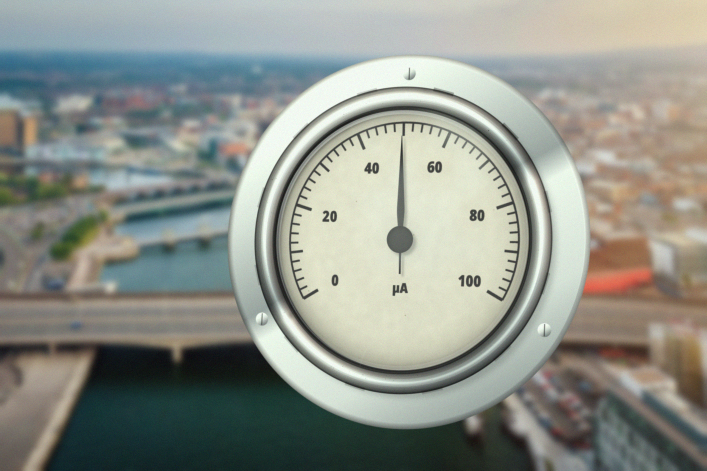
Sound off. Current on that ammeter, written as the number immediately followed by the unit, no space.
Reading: 50µA
